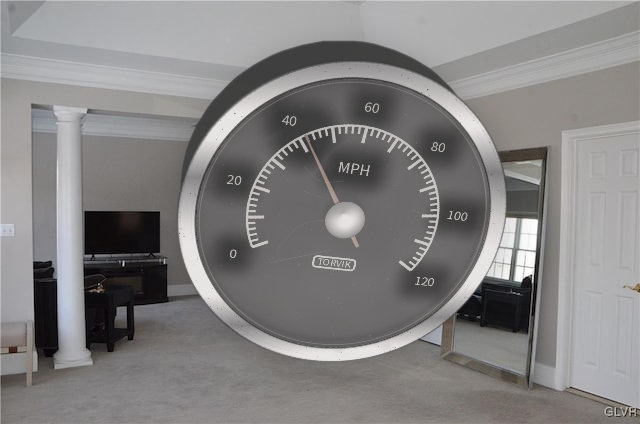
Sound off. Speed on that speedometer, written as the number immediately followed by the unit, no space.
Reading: 42mph
